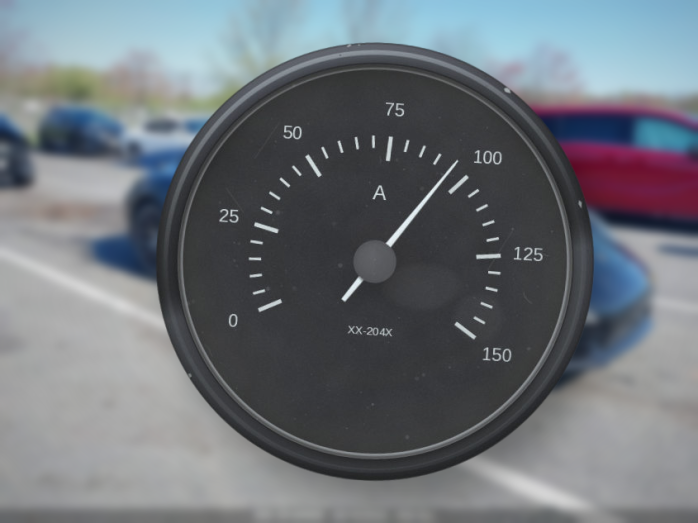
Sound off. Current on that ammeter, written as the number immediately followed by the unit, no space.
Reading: 95A
